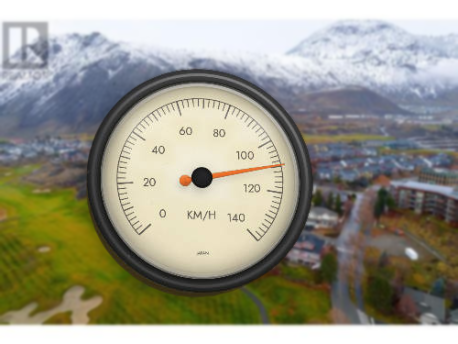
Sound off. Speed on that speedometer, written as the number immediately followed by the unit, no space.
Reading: 110km/h
